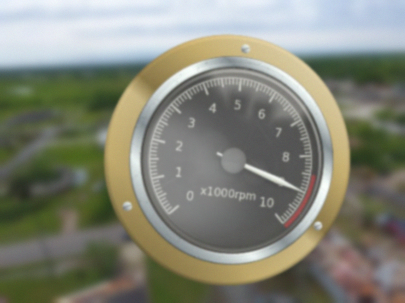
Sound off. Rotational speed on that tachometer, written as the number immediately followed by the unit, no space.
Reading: 9000rpm
